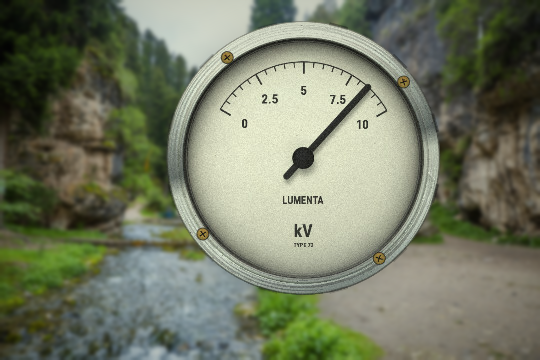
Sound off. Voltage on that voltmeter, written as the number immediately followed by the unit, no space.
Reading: 8.5kV
